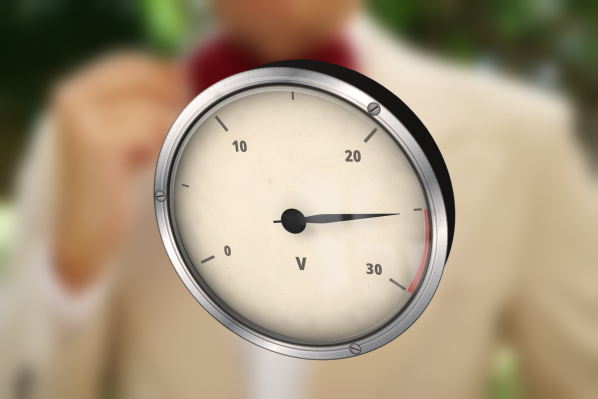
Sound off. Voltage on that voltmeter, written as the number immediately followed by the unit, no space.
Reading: 25V
